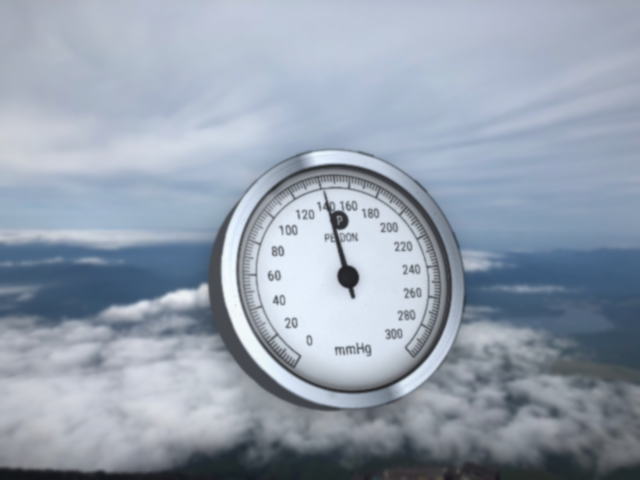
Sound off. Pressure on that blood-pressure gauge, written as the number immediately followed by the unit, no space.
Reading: 140mmHg
